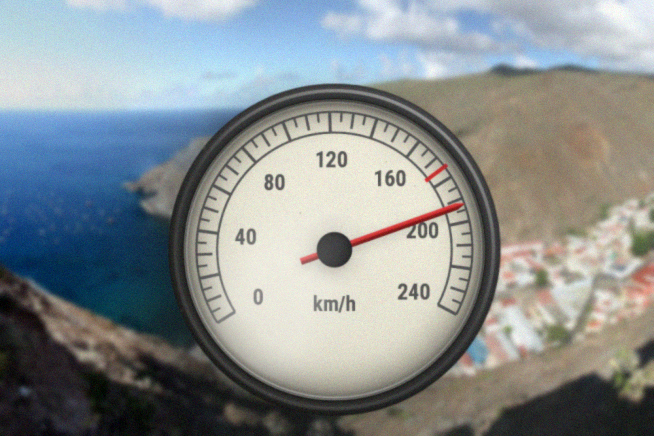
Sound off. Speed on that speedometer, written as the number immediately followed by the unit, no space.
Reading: 192.5km/h
